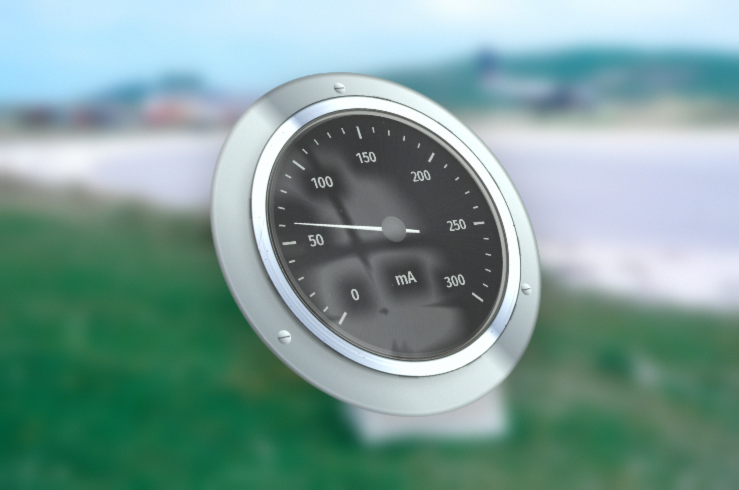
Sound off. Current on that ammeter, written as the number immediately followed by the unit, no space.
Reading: 60mA
